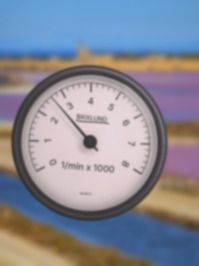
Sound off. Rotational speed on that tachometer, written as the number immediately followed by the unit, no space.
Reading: 2600rpm
